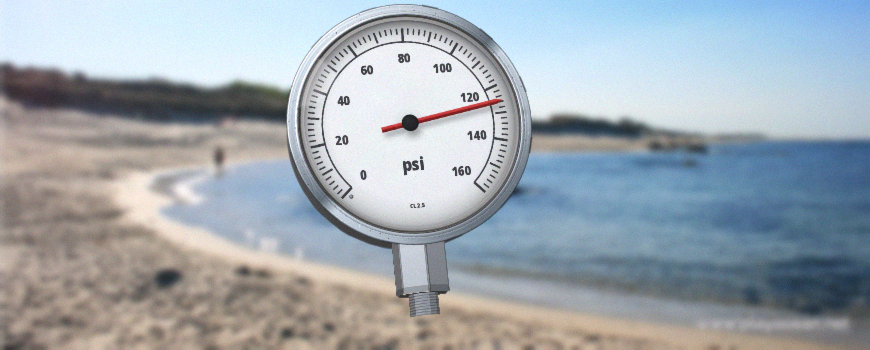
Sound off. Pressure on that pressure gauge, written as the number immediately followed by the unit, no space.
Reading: 126psi
